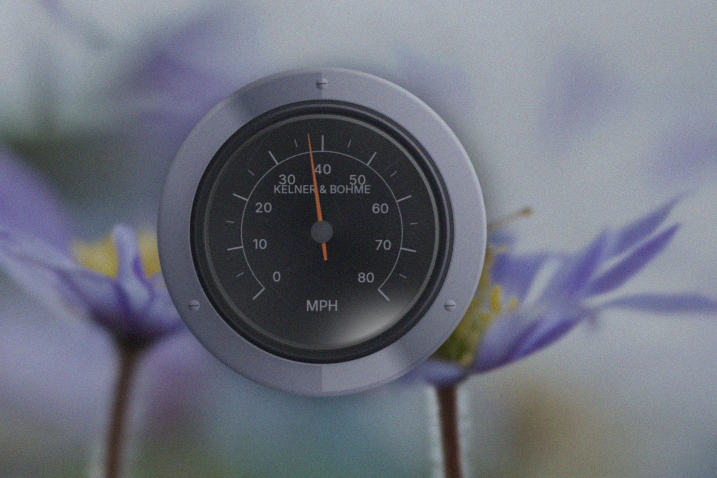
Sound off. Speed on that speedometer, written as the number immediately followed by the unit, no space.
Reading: 37.5mph
